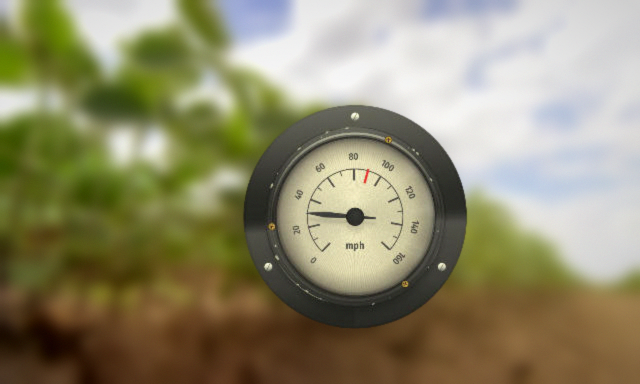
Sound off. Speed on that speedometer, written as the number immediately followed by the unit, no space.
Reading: 30mph
